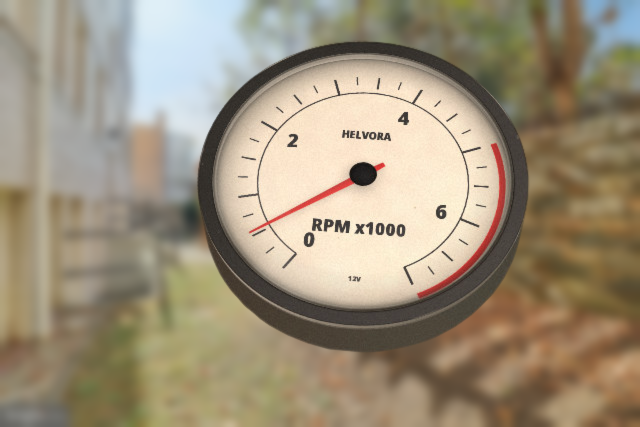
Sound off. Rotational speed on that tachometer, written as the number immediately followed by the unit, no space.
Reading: 500rpm
